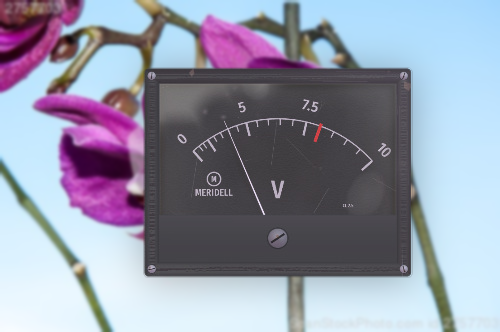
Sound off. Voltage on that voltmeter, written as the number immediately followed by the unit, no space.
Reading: 4V
